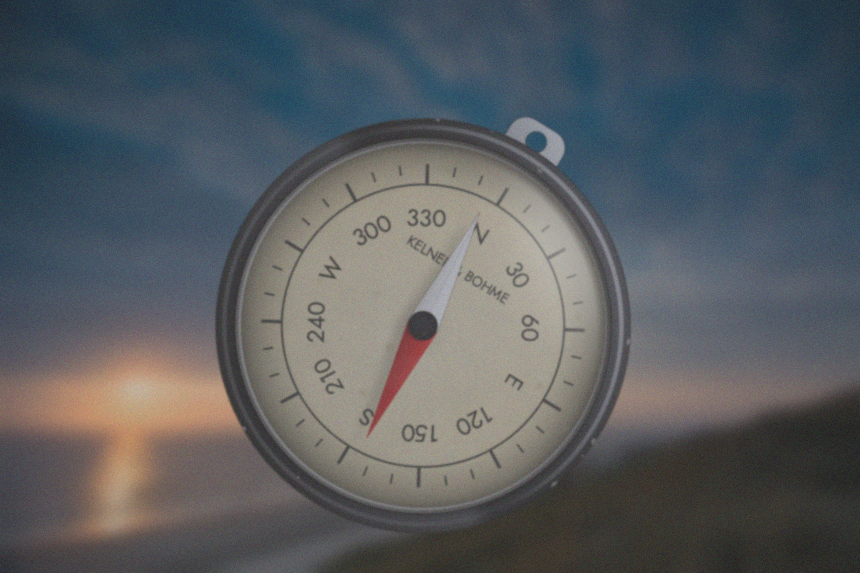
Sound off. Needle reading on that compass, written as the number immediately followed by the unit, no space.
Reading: 175°
